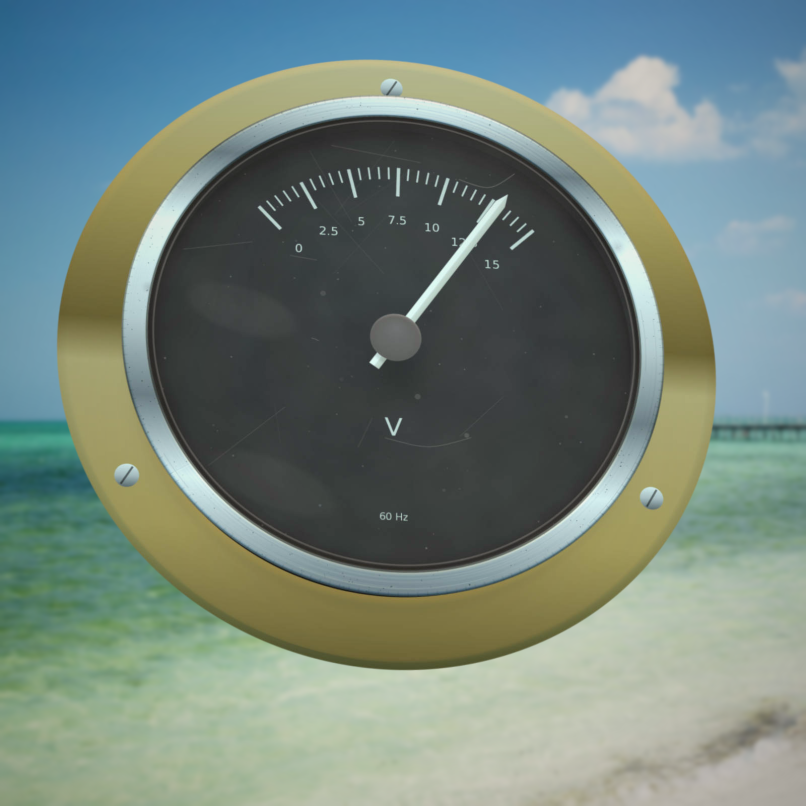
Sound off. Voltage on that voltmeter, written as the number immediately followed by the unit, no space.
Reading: 13V
